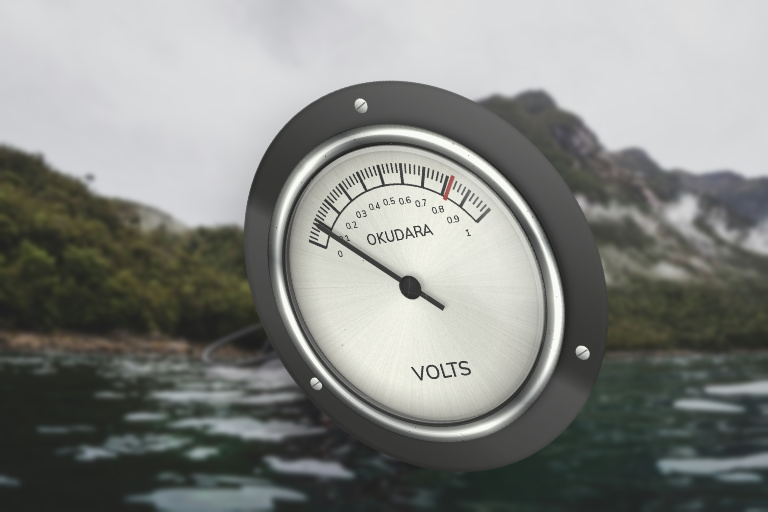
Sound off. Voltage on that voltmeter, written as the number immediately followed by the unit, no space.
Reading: 0.1V
